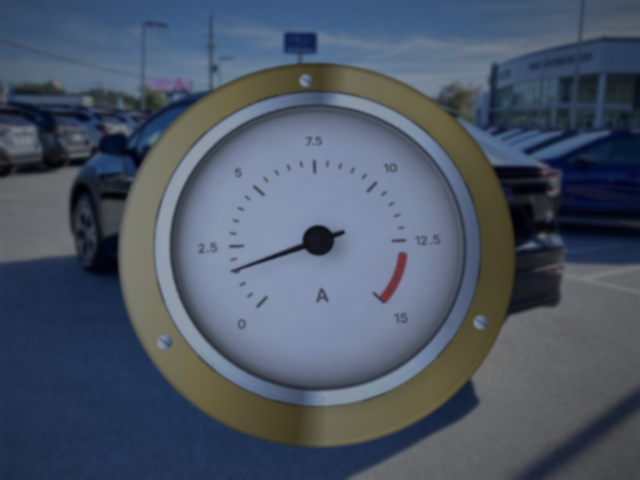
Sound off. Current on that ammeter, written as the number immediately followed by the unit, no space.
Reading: 1.5A
